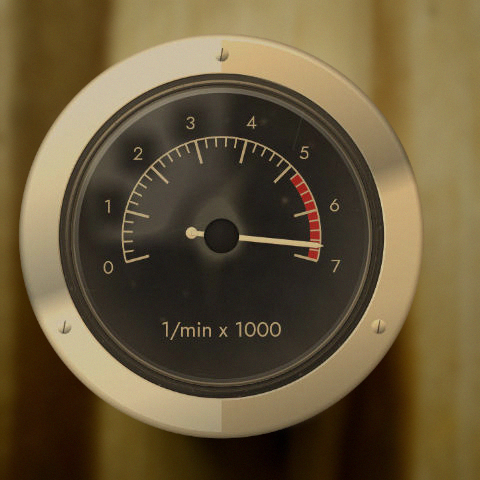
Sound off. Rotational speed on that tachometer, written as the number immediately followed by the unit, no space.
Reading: 6700rpm
